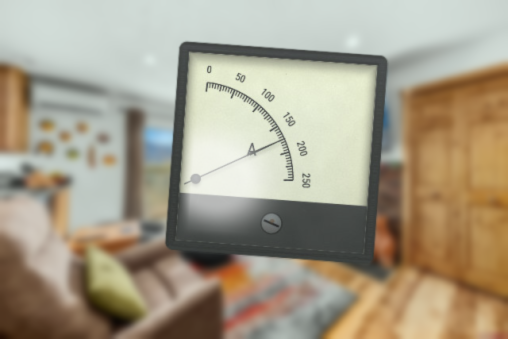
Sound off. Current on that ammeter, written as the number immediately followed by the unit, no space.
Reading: 175A
